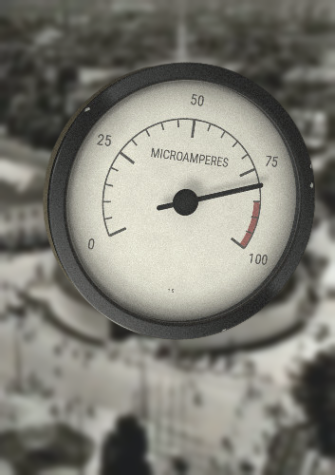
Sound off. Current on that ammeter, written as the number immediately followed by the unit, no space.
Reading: 80µA
